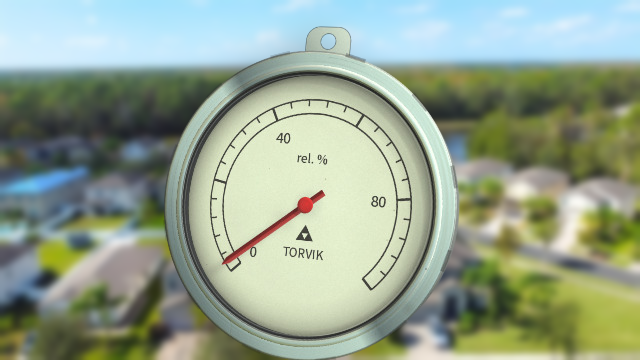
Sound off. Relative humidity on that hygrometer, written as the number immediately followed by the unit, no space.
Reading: 2%
